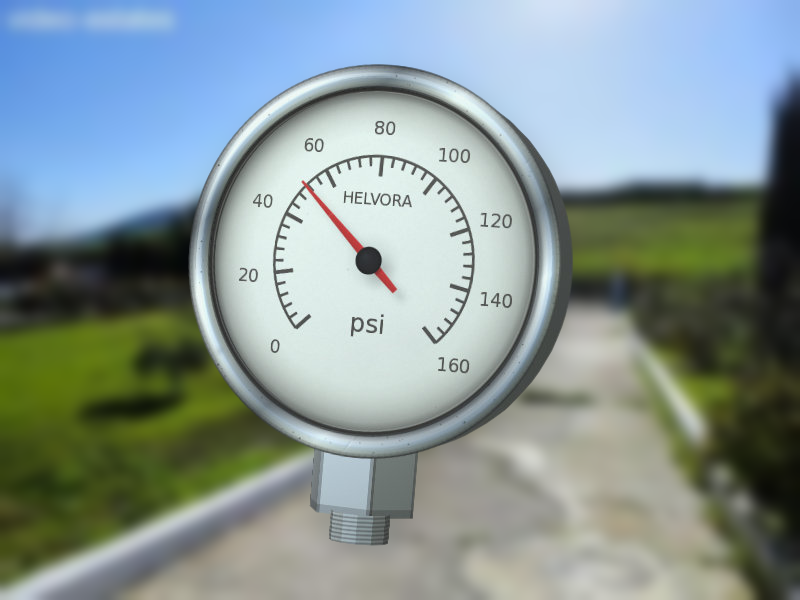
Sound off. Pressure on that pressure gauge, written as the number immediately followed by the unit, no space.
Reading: 52psi
